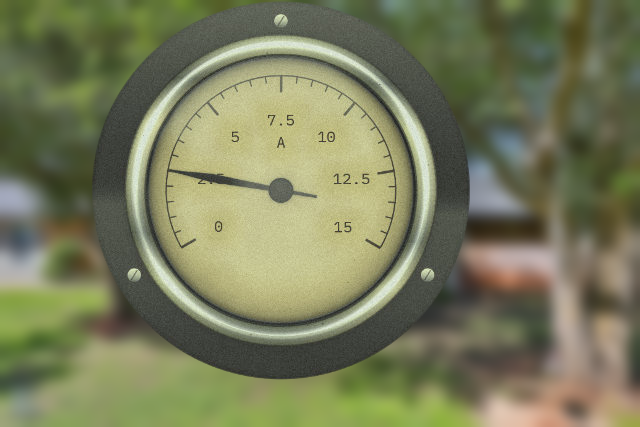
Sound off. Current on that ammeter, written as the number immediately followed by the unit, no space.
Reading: 2.5A
